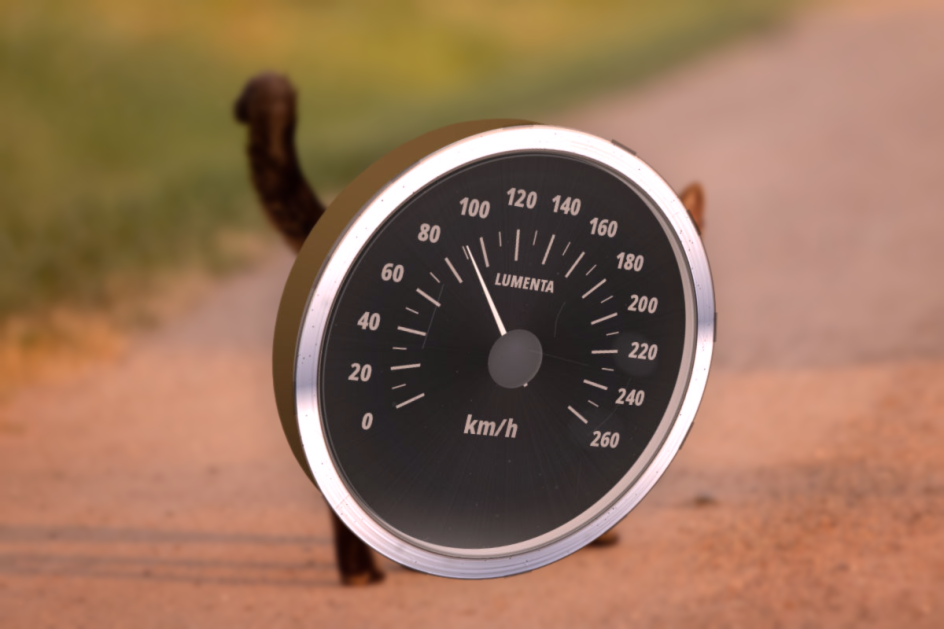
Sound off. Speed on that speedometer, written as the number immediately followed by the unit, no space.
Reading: 90km/h
